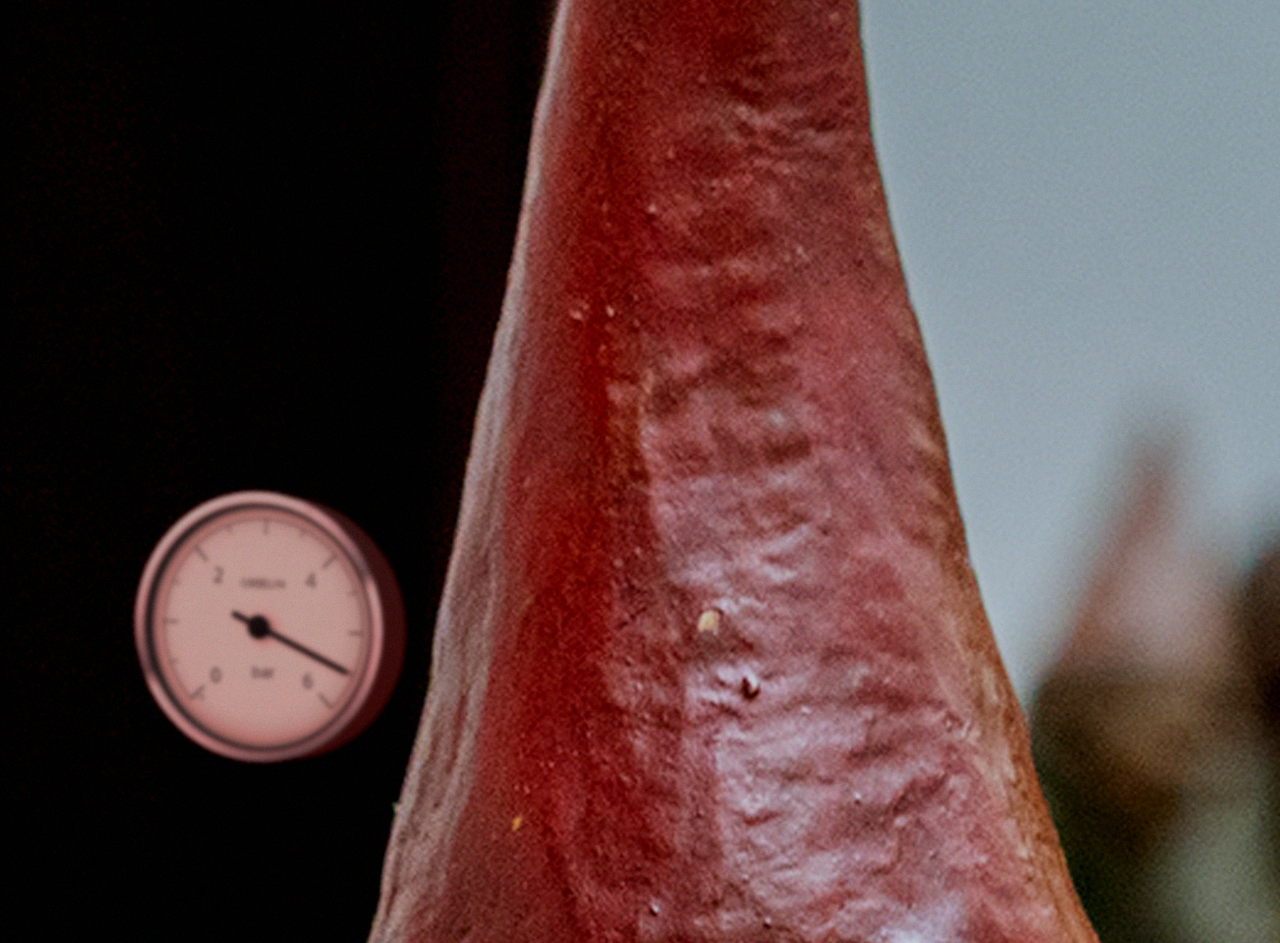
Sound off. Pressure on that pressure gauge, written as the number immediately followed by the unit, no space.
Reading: 5.5bar
